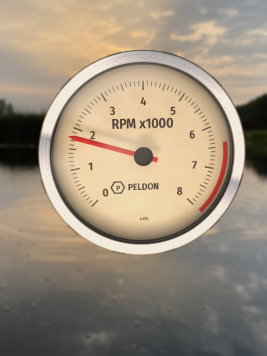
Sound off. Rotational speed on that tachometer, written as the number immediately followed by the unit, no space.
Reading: 1800rpm
